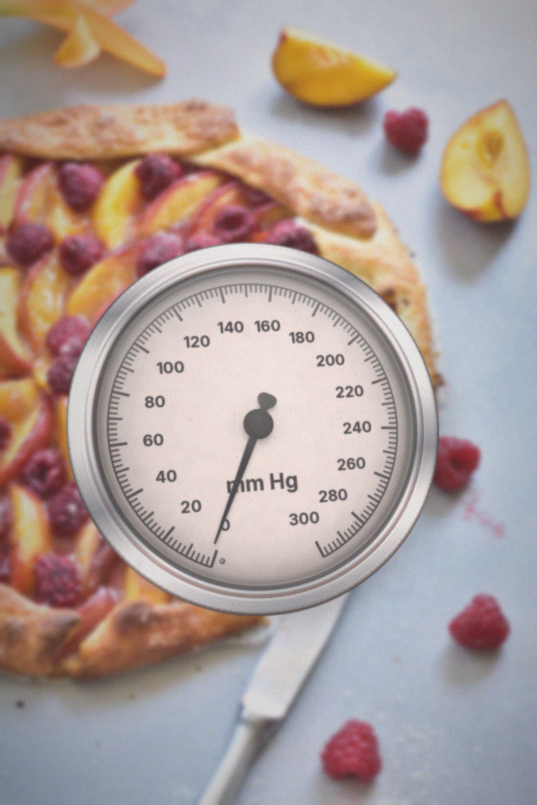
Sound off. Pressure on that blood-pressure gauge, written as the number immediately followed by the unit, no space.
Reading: 2mmHg
